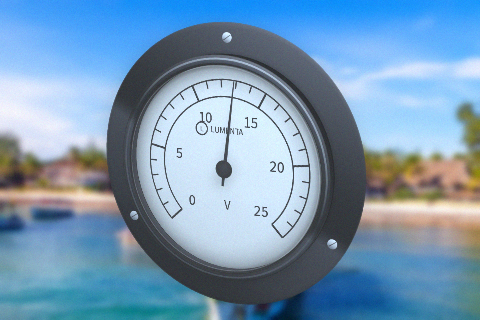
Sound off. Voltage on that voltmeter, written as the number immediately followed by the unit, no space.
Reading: 13V
